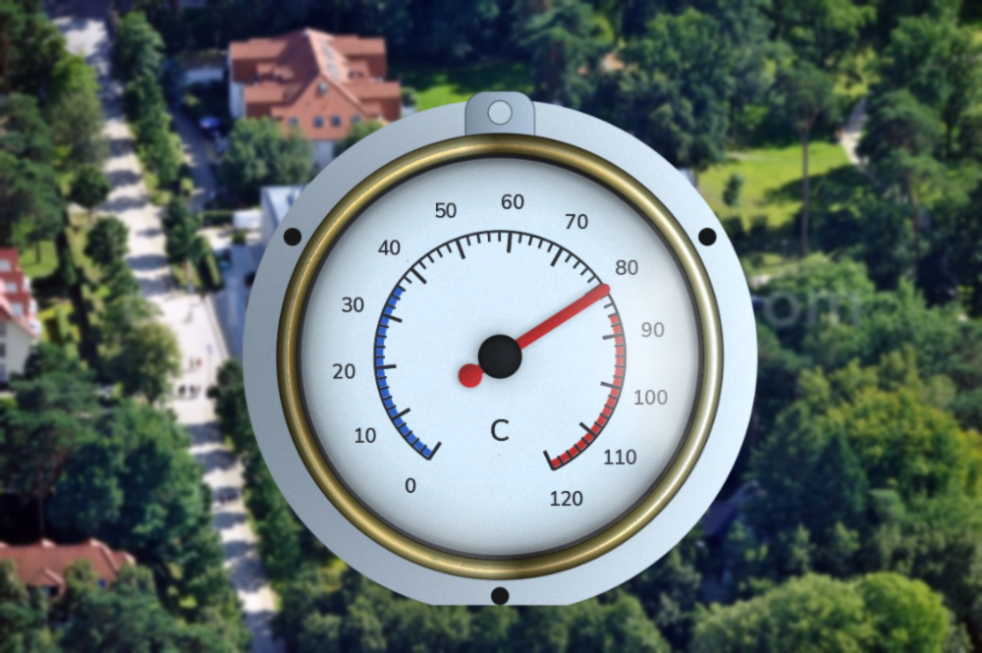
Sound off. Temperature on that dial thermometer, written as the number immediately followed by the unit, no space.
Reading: 81°C
